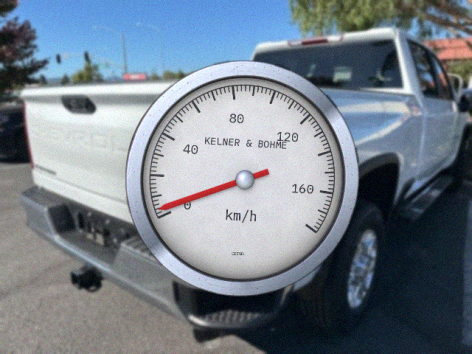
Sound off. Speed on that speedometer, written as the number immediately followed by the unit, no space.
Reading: 4km/h
